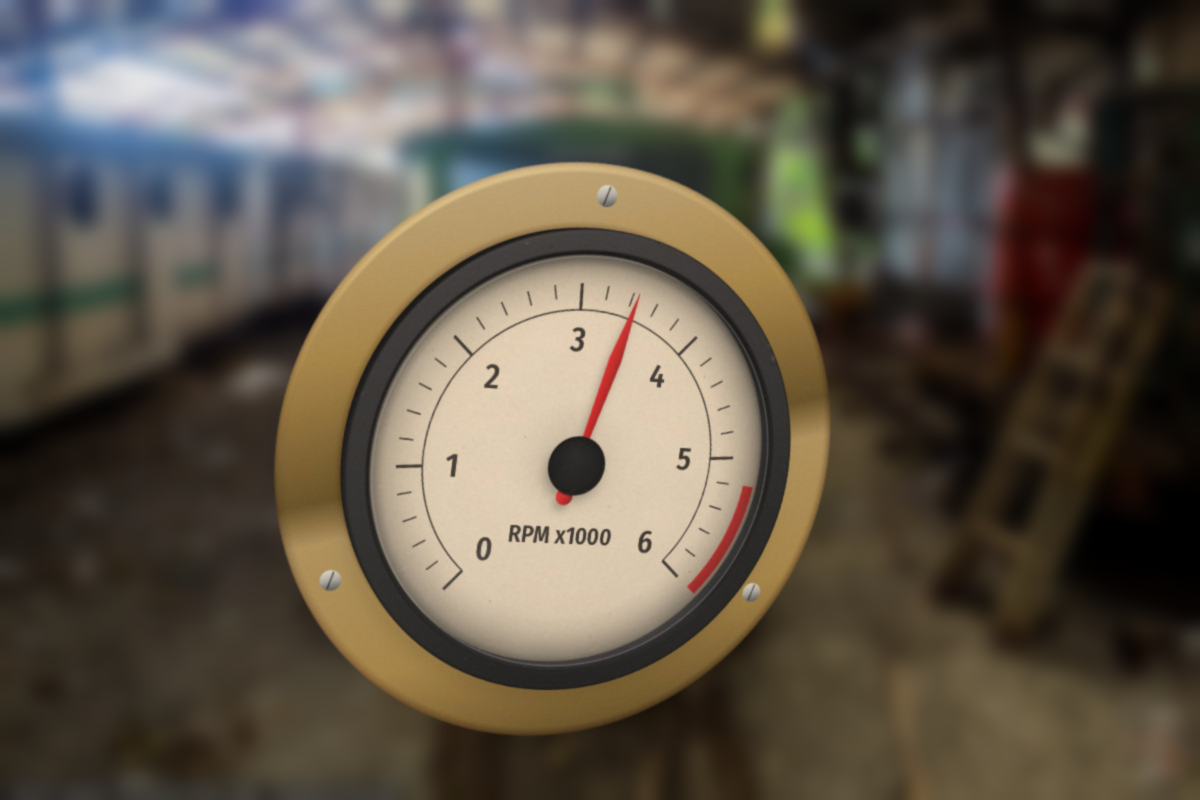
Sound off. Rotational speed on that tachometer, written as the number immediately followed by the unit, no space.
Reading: 3400rpm
